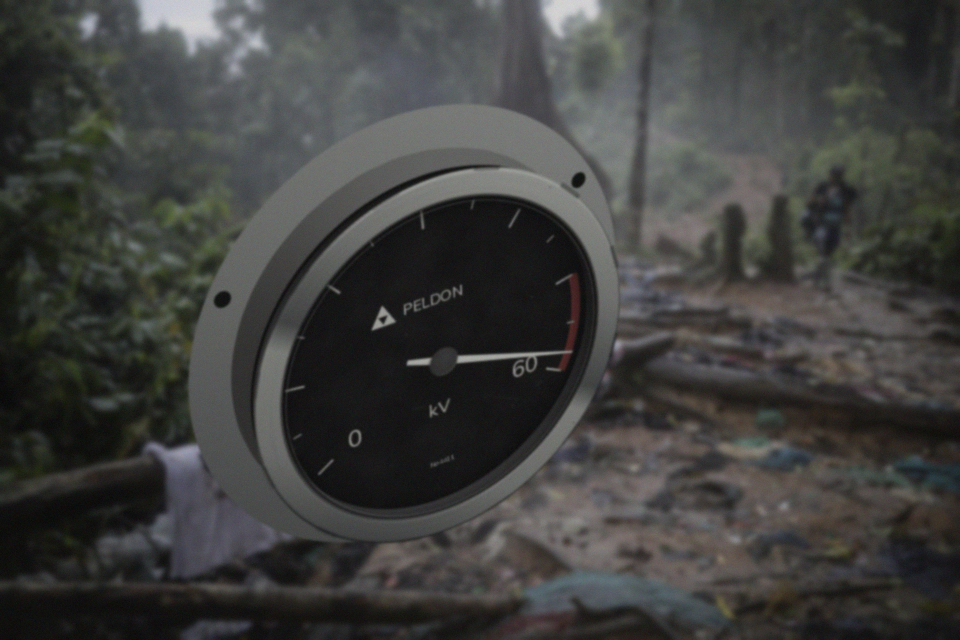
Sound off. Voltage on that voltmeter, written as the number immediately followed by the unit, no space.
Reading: 57.5kV
